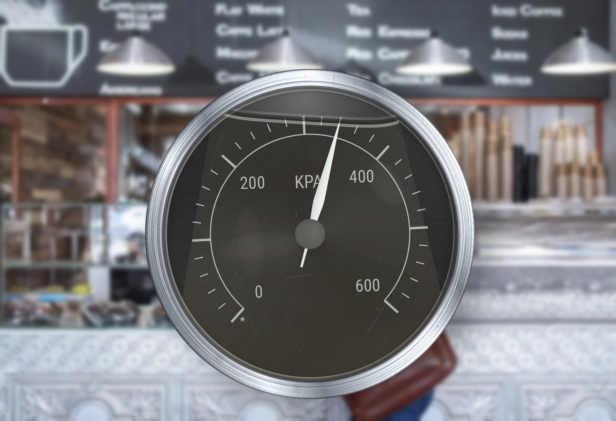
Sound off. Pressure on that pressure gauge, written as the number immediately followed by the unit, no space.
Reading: 340kPa
